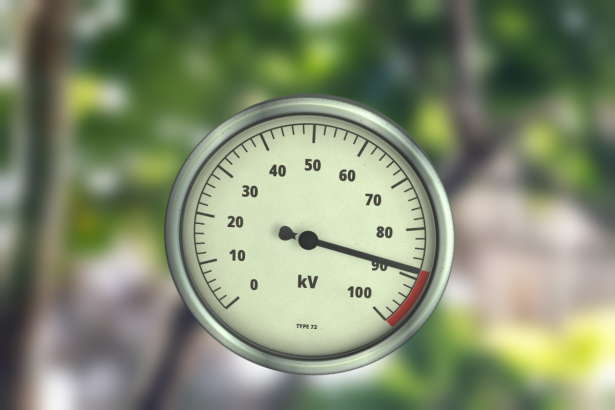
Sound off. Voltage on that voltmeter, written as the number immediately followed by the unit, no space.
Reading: 88kV
